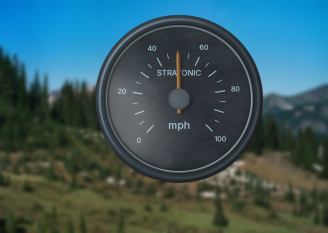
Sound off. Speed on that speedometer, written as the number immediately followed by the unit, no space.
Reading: 50mph
